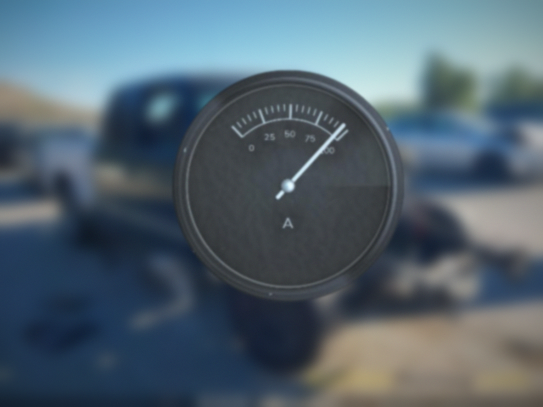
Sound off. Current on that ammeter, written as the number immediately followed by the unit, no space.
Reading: 95A
